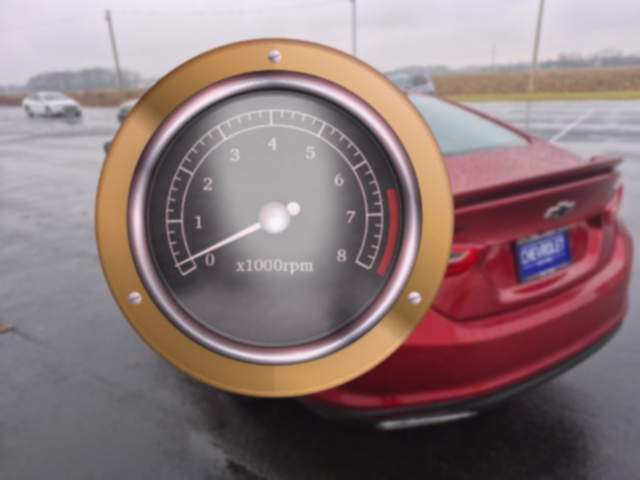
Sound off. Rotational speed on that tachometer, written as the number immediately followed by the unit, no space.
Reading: 200rpm
